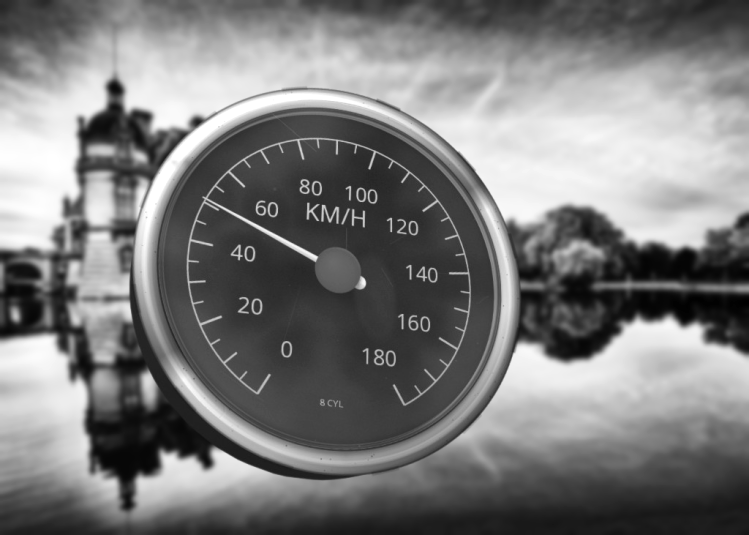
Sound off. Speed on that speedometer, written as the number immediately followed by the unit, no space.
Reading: 50km/h
